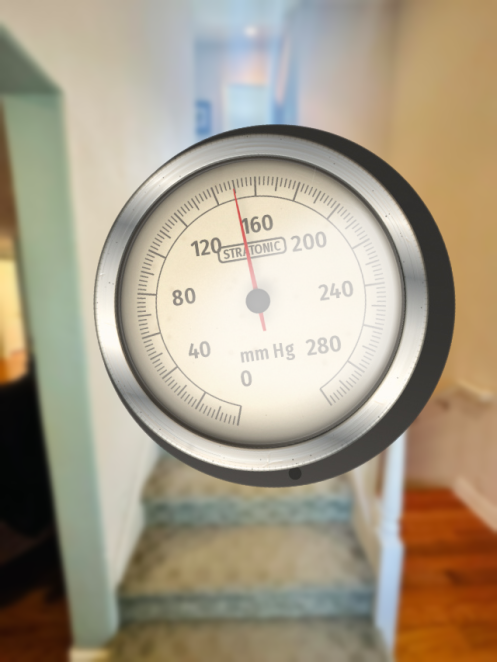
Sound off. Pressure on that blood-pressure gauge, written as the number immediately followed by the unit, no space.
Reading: 150mmHg
